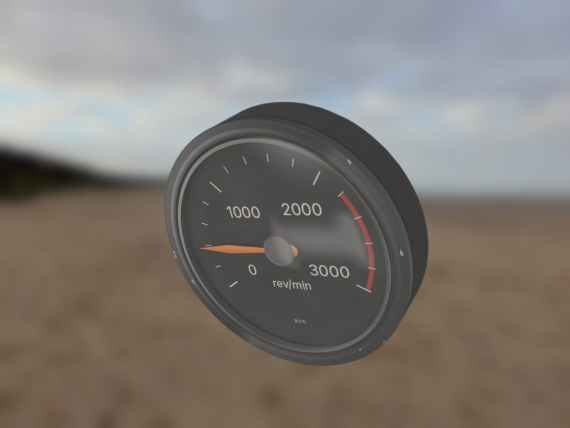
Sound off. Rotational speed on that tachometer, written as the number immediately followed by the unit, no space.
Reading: 400rpm
